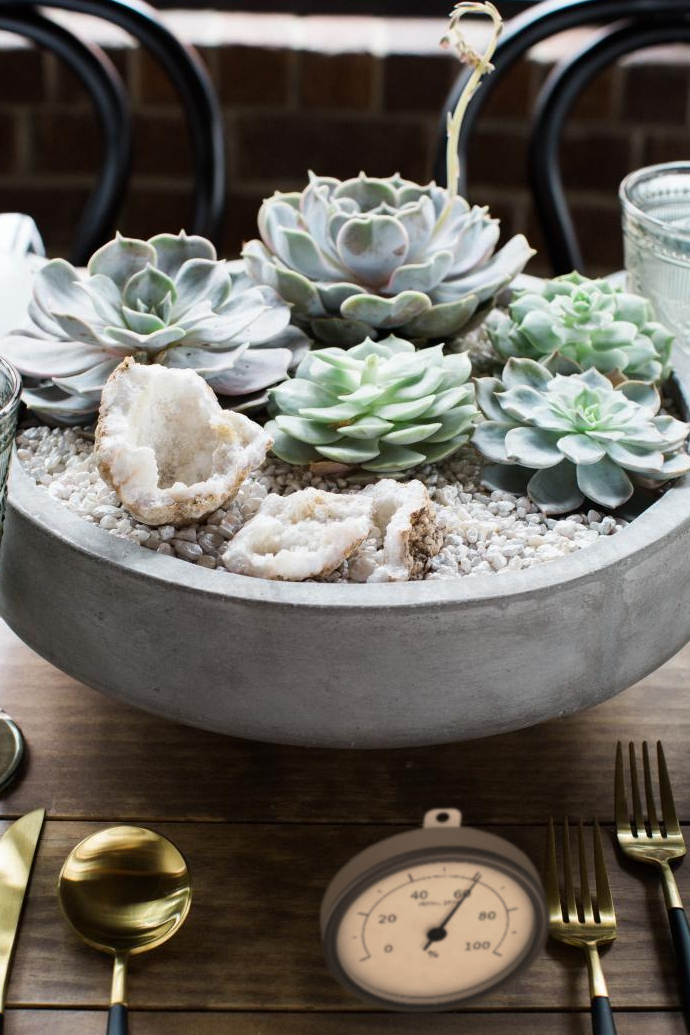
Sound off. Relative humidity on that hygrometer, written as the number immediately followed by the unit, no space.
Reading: 60%
